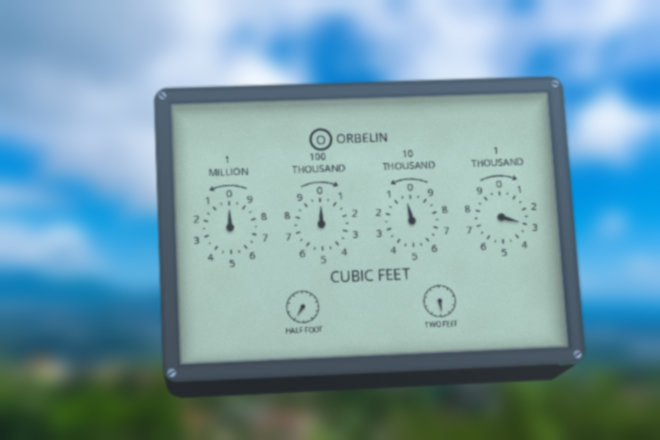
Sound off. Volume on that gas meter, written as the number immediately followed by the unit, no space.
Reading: 300ft³
